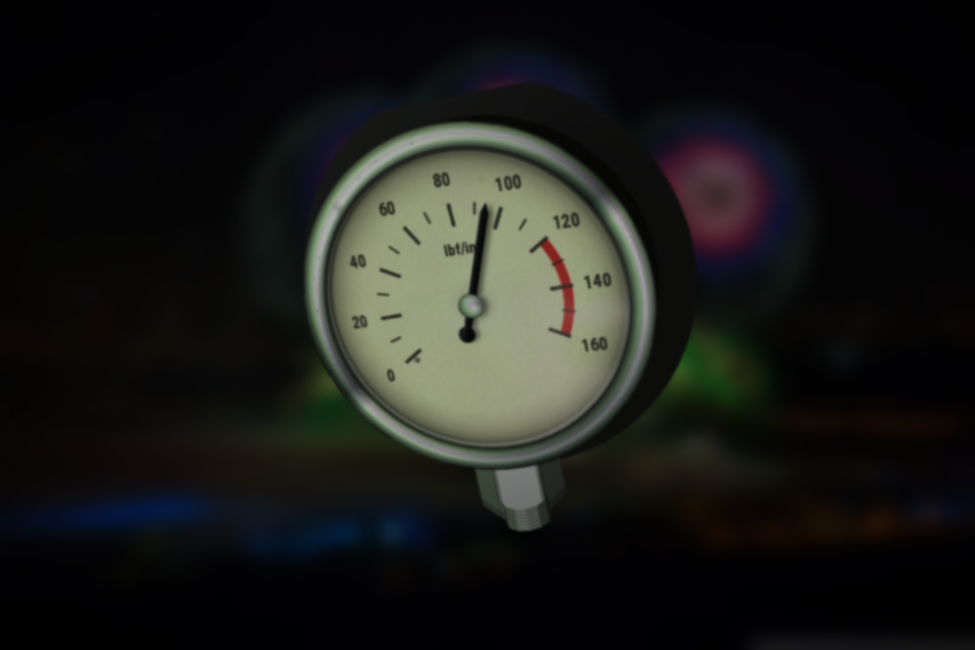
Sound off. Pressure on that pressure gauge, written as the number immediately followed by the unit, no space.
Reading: 95psi
